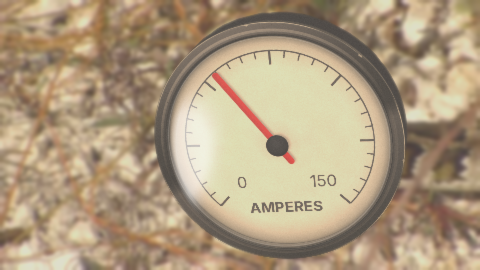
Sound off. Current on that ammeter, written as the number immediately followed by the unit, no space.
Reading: 55A
